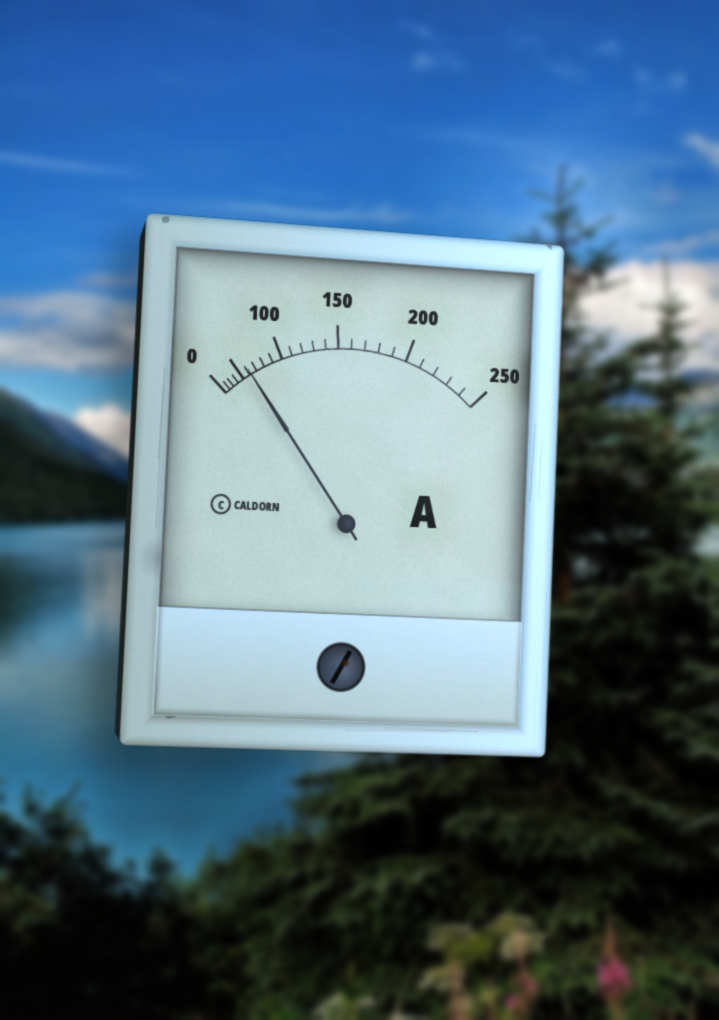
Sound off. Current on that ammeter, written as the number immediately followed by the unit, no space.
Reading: 60A
